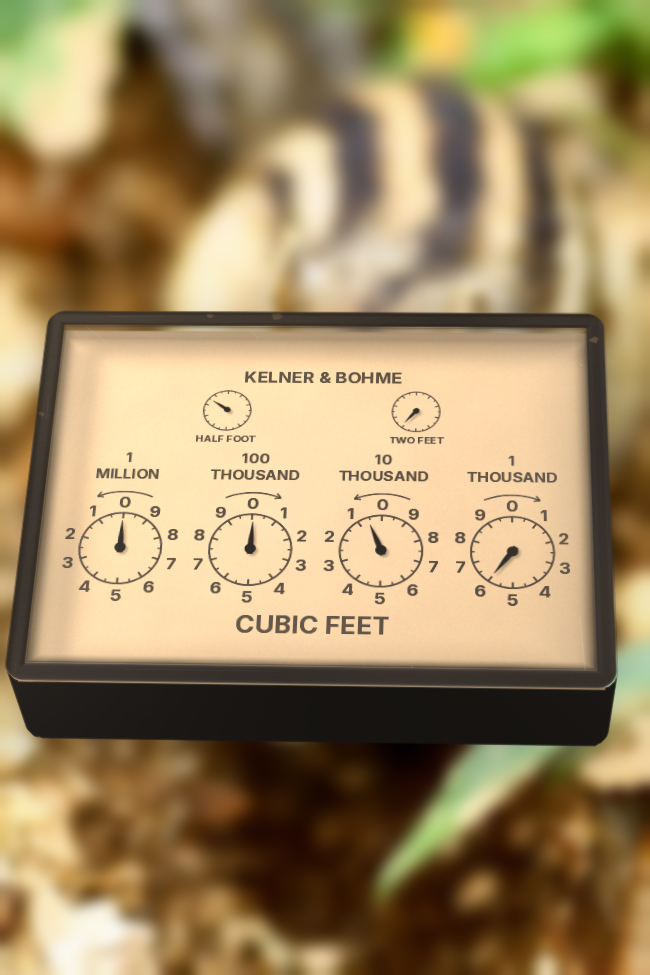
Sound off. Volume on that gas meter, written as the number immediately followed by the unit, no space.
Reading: 600ft³
